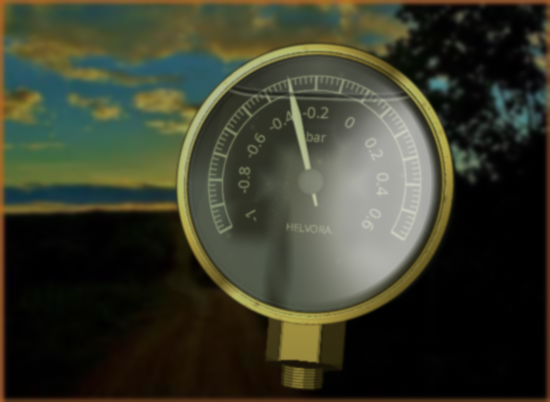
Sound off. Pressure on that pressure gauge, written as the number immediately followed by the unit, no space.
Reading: -0.3bar
